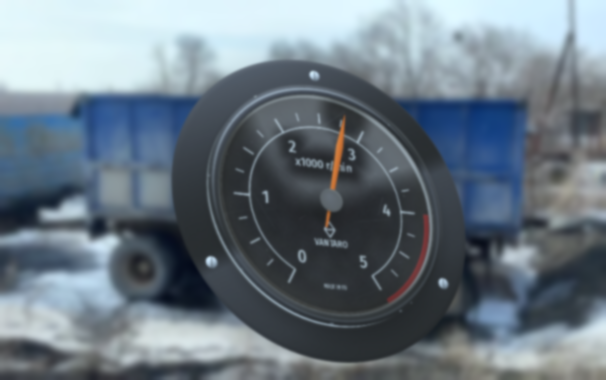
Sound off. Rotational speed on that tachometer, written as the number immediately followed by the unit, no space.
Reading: 2750rpm
